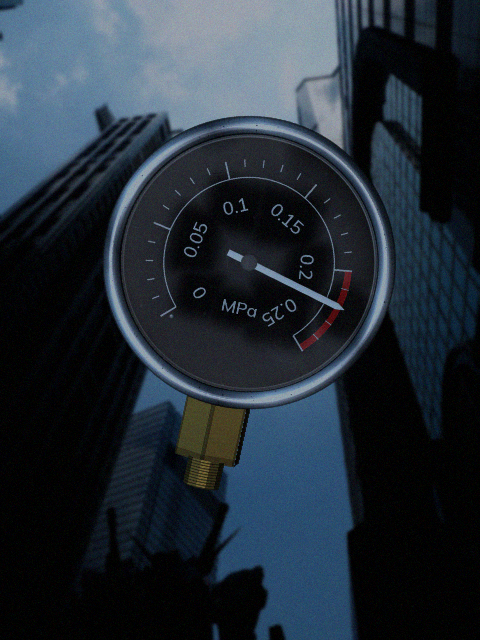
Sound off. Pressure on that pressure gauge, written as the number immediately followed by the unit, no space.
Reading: 0.22MPa
